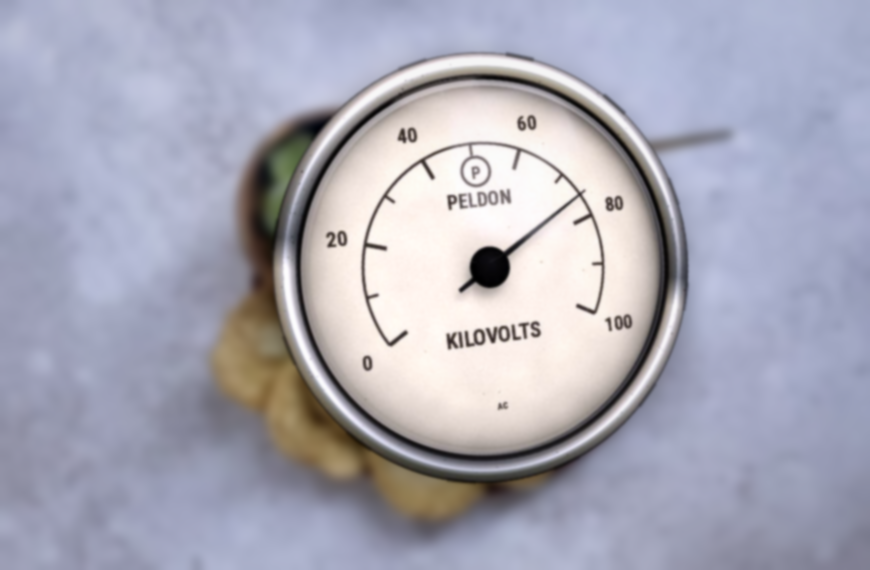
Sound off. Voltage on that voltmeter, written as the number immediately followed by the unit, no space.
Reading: 75kV
